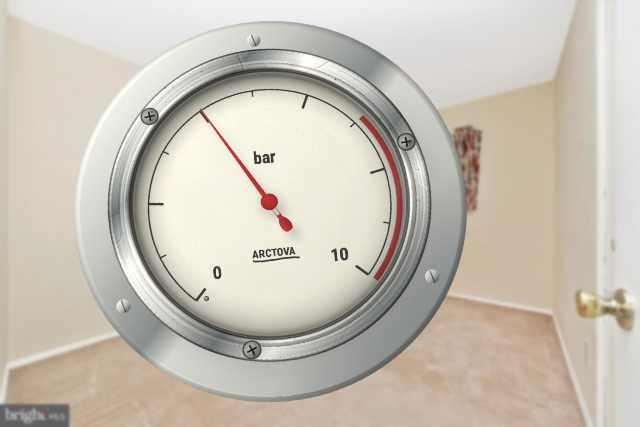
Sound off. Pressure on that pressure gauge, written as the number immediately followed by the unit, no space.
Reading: 4bar
